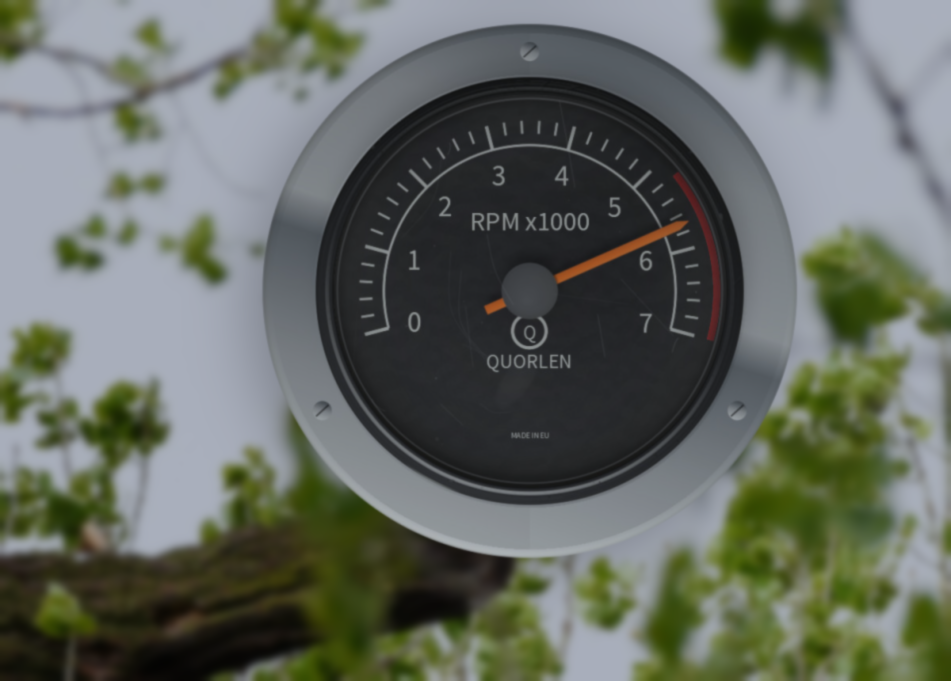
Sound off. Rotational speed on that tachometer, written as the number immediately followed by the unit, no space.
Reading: 5700rpm
